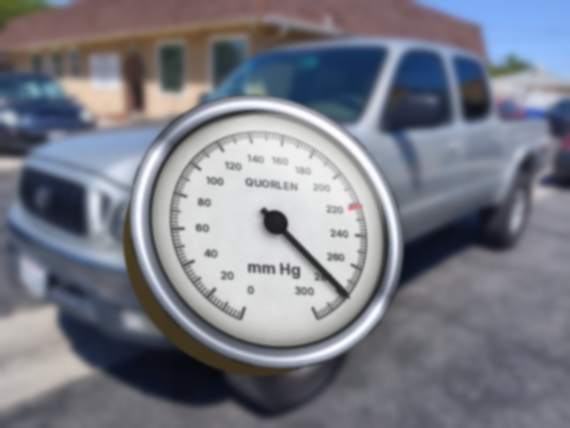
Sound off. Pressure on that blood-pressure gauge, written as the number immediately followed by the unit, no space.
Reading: 280mmHg
